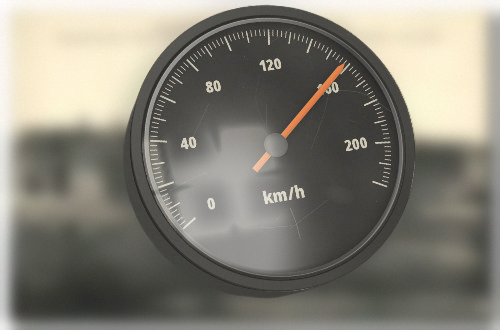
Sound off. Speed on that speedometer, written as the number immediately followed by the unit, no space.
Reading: 158km/h
